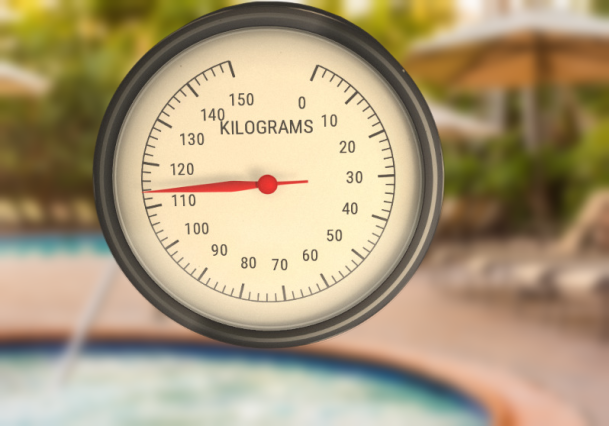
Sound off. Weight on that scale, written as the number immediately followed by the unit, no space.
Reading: 114kg
